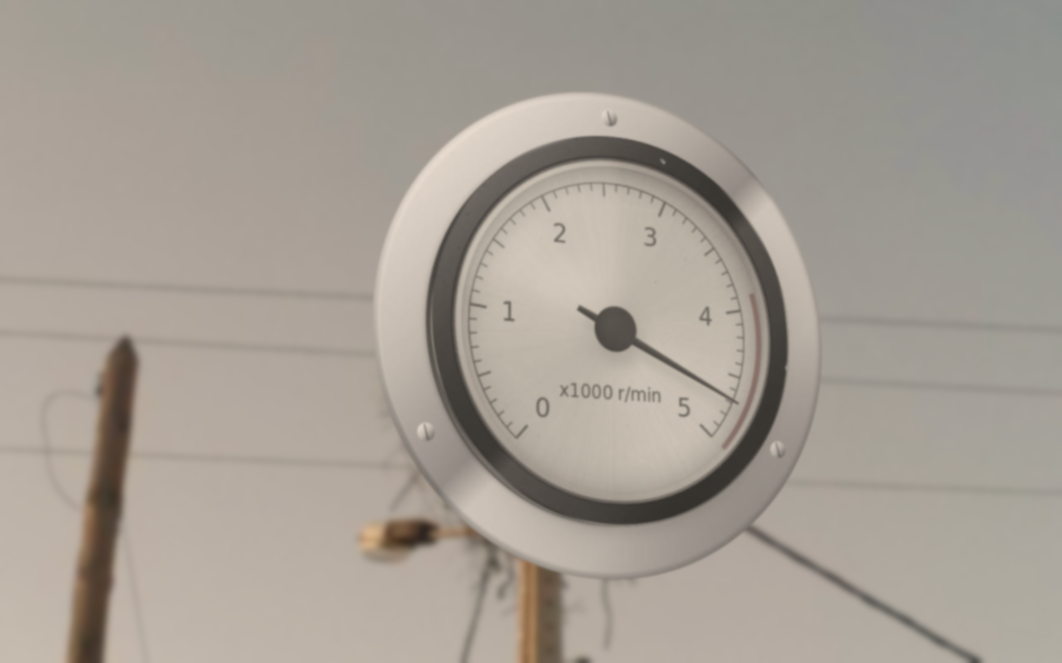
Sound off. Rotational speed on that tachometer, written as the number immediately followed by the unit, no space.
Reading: 4700rpm
